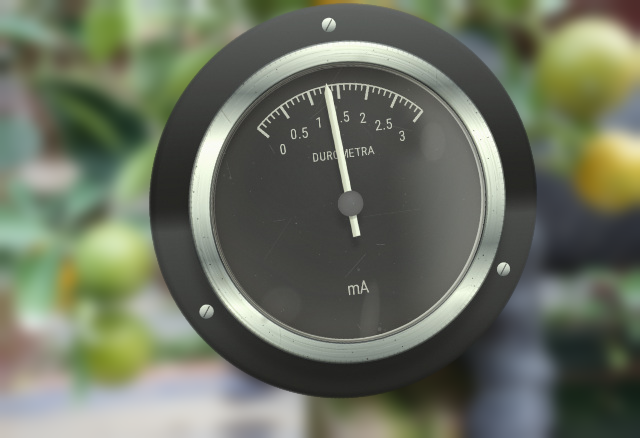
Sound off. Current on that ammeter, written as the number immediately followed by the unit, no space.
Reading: 1.3mA
